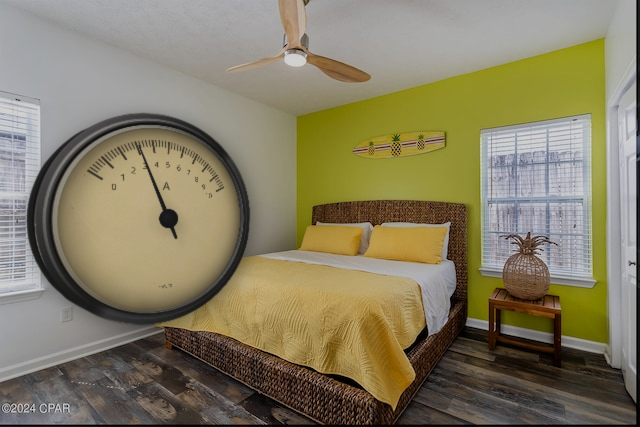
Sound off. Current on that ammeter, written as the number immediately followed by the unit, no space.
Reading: 3A
